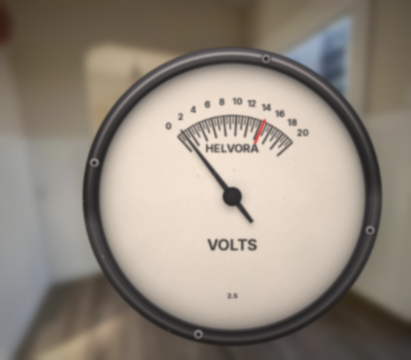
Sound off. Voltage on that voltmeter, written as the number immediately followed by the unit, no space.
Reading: 1V
